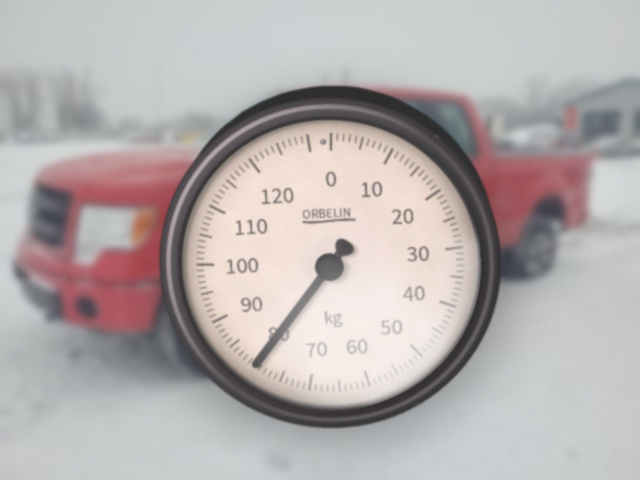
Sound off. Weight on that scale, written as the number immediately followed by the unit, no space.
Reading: 80kg
